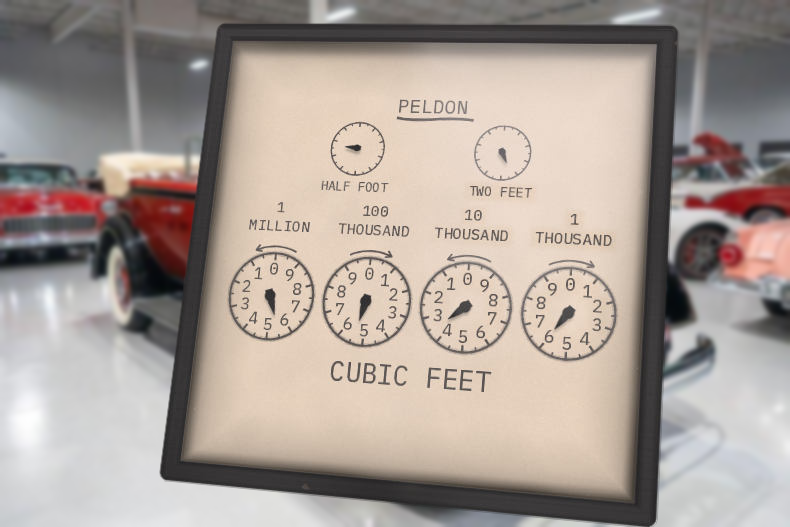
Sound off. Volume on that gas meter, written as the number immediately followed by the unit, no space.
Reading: 553600ft³
